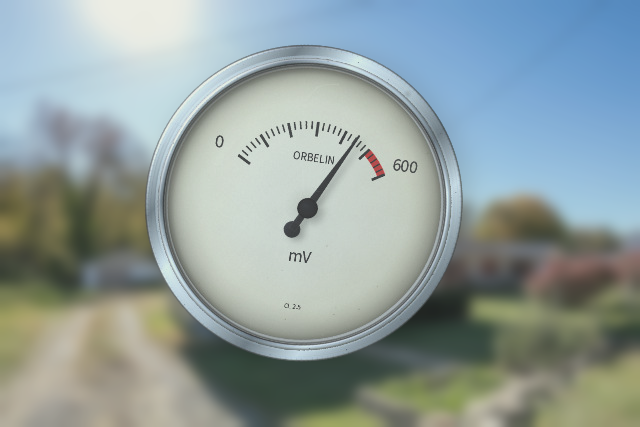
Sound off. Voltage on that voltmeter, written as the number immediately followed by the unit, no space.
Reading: 440mV
